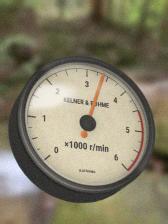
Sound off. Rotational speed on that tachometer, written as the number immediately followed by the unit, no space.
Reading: 3375rpm
